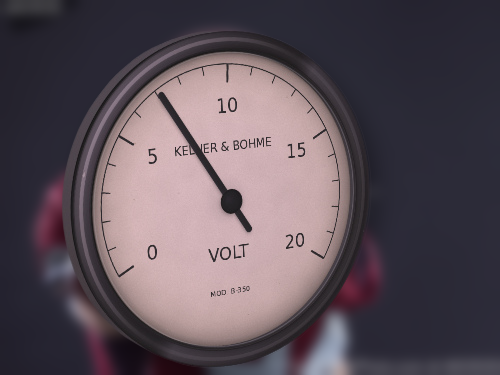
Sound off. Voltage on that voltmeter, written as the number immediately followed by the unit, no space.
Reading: 7V
